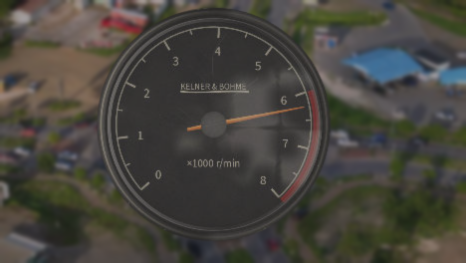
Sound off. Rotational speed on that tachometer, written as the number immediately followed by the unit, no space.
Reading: 6250rpm
